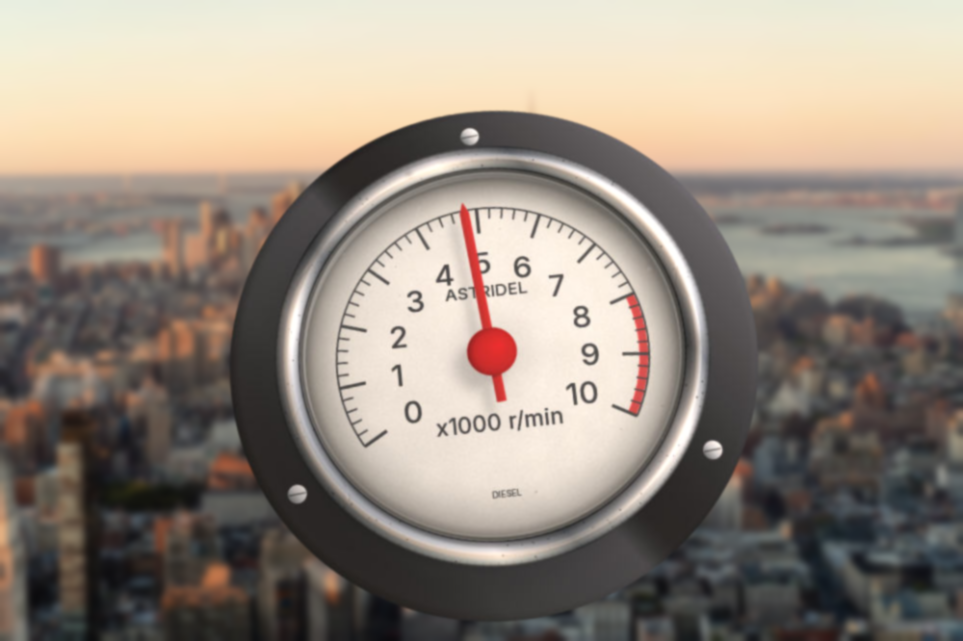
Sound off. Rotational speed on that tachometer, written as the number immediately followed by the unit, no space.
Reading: 4800rpm
